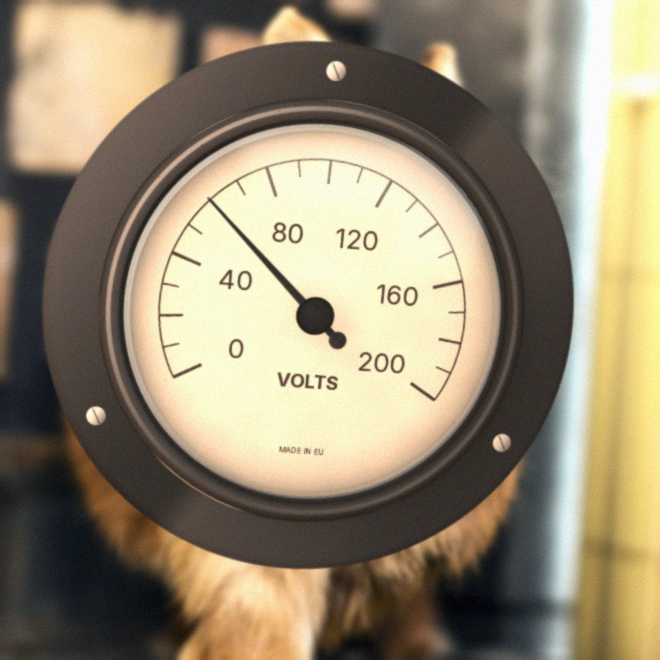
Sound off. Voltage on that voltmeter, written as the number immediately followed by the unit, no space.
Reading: 60V
